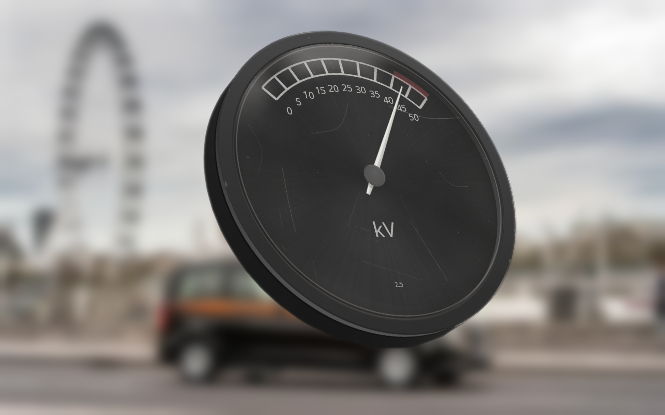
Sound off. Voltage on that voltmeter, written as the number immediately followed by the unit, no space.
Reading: 42.5kV
